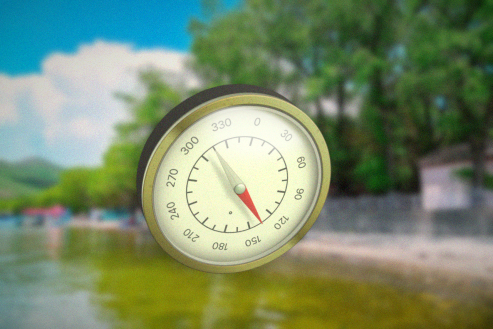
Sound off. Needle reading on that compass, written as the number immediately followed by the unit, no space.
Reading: 135°
